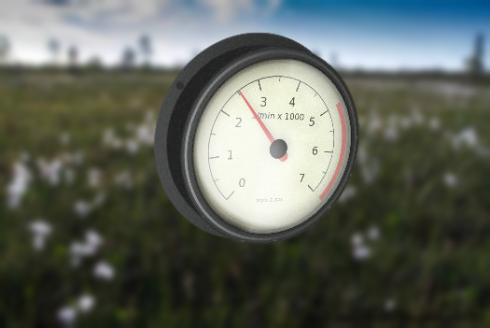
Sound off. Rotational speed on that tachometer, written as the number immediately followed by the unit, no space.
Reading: 2500rpm
